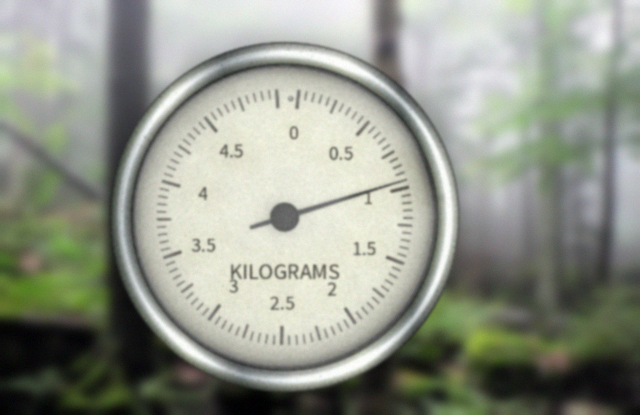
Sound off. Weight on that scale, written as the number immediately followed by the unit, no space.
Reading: 0.95kg
